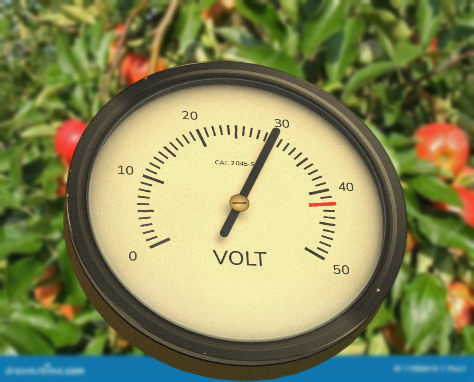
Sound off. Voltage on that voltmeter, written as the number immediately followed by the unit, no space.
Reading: 30V
